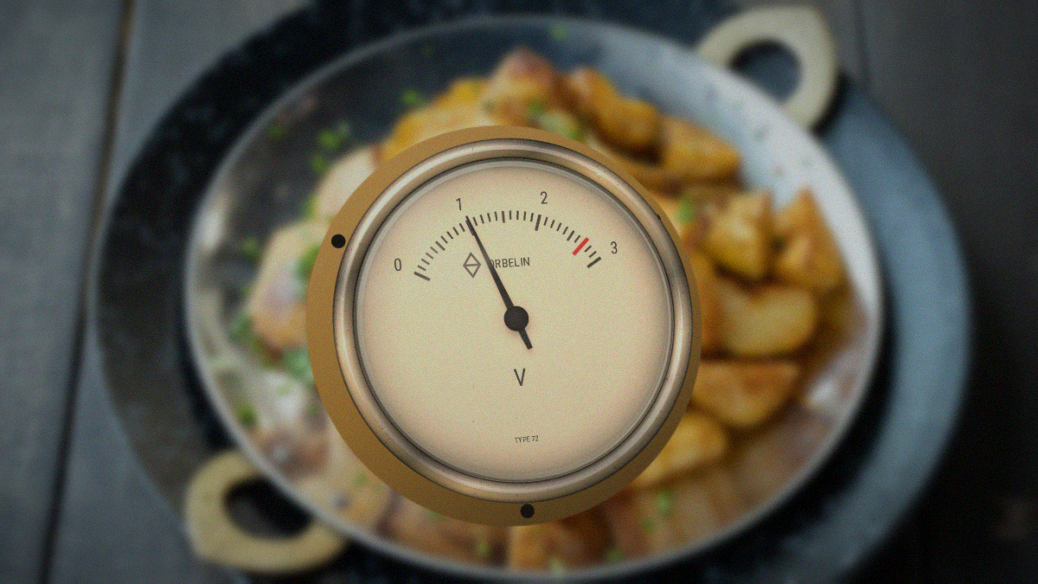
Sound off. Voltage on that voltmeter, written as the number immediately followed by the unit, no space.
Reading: 1V
